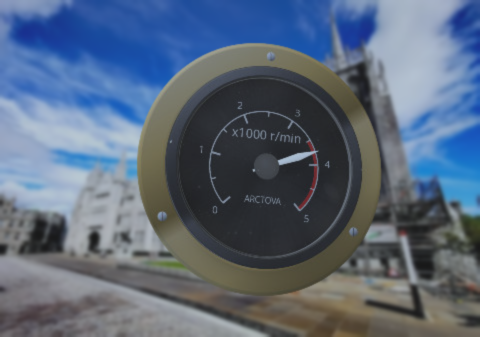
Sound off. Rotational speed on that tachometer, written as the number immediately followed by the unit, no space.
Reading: 3750rpm
